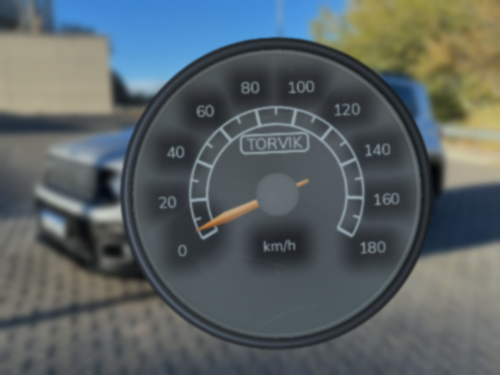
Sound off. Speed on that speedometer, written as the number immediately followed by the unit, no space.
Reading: 5km/h
